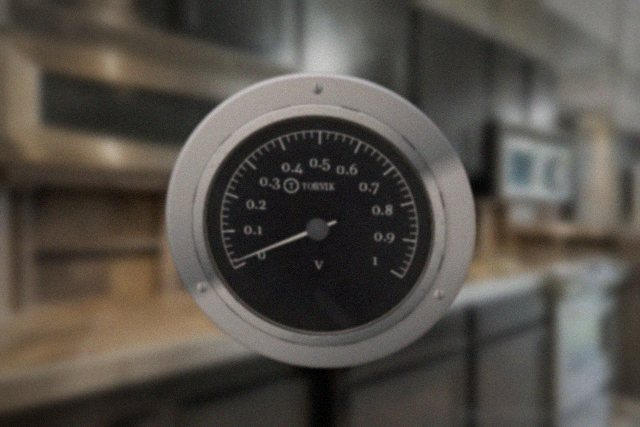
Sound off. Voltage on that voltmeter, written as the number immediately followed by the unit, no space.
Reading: 0.02V
